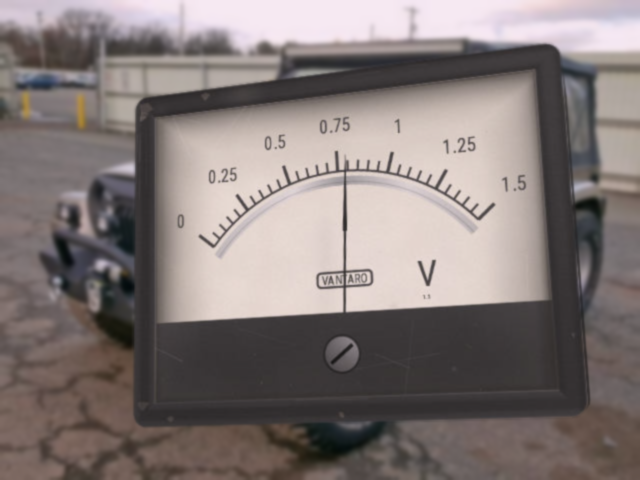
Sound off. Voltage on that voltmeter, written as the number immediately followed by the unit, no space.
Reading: 0.8V
